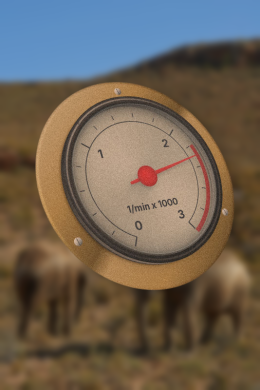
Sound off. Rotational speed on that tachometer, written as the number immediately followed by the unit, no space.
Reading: 2300rpm
